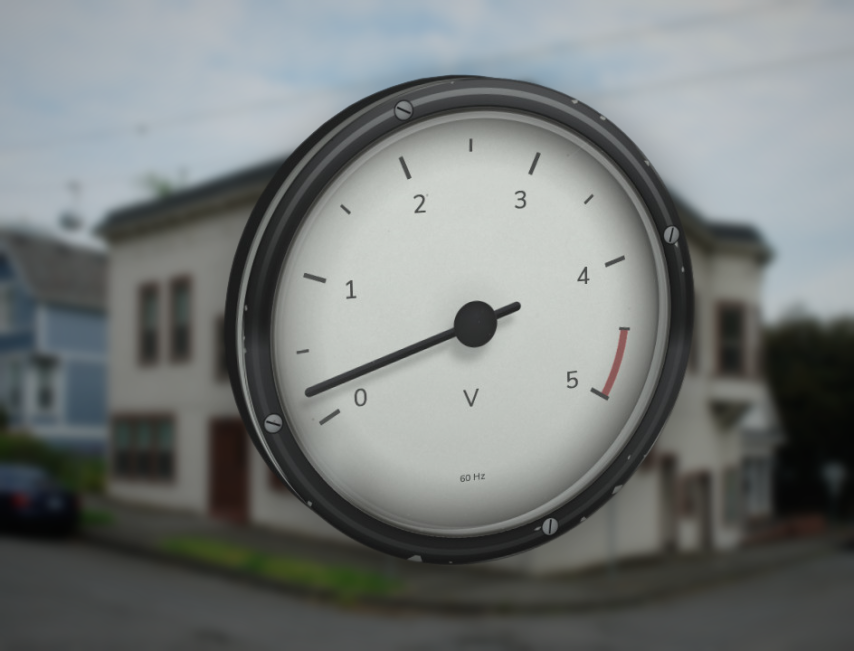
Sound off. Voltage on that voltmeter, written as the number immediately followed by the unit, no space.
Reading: 0.25V
